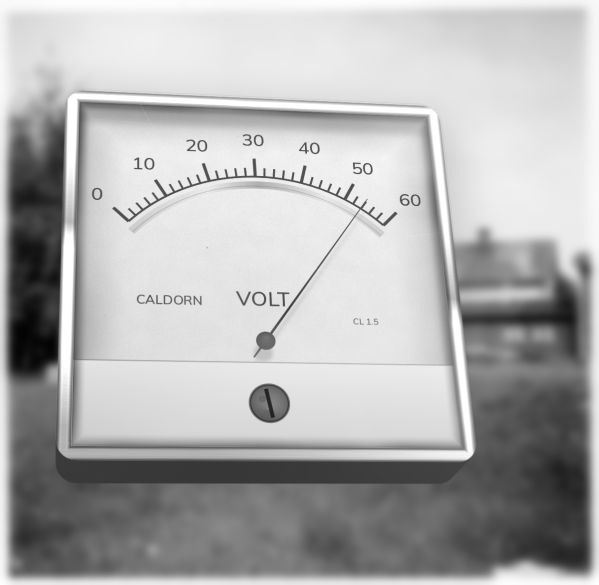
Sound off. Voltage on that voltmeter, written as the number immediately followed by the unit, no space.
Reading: 54V
